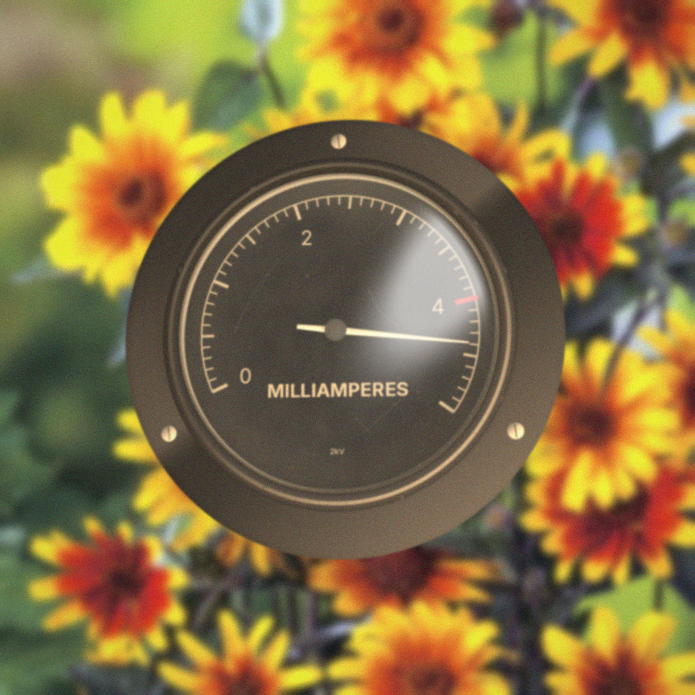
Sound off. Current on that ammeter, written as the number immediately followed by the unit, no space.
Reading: 4.4mA
